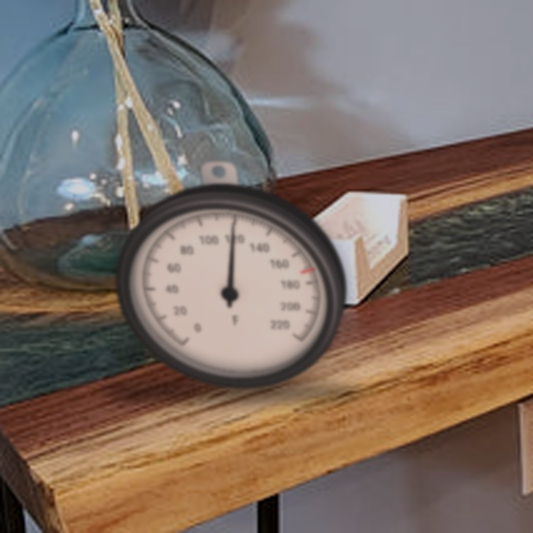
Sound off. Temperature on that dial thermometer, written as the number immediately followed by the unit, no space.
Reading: 120°F
